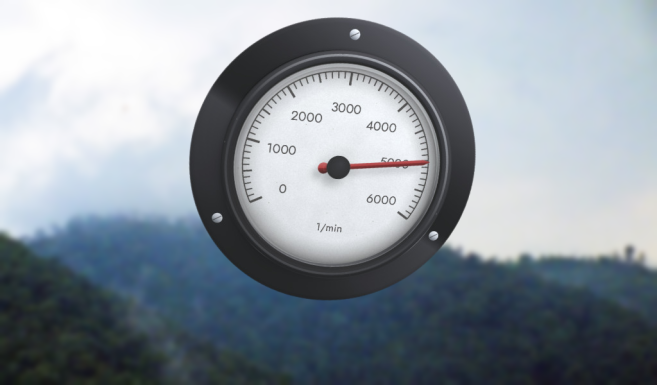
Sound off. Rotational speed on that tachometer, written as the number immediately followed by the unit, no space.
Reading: 5000rpm
